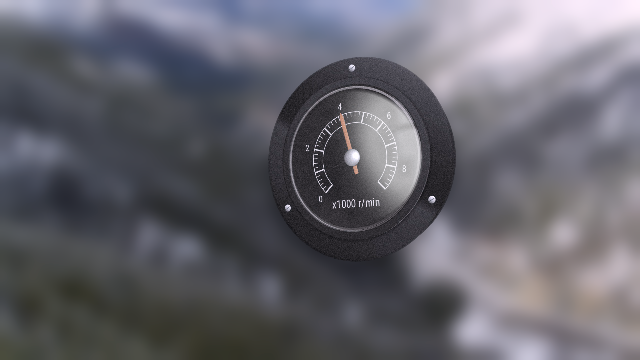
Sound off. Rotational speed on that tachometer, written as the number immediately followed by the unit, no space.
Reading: 4000rpm
